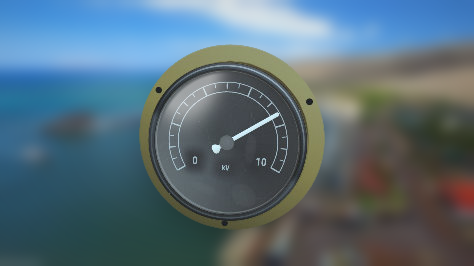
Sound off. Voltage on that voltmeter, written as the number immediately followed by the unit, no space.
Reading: 7.5kV
